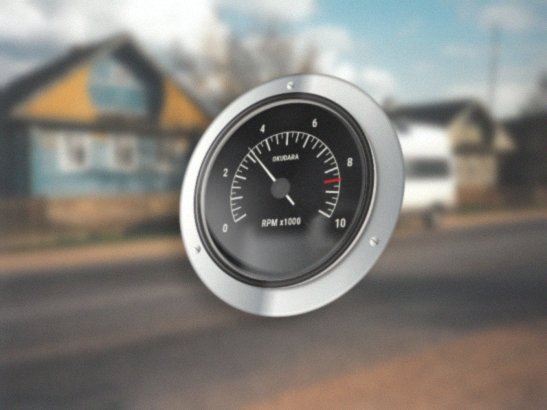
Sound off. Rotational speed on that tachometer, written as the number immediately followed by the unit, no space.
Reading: 3250rpm
